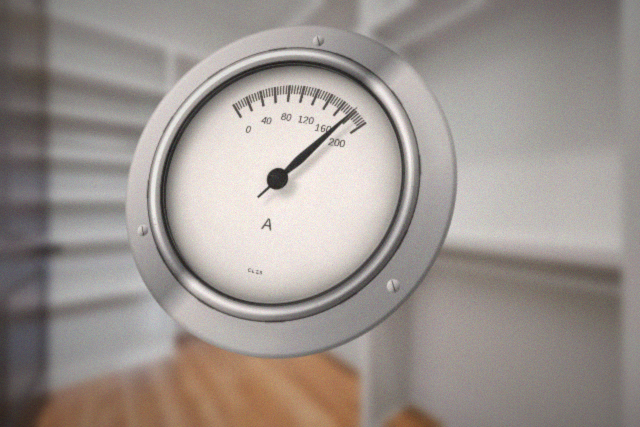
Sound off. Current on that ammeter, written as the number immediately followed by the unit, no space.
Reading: 180A
